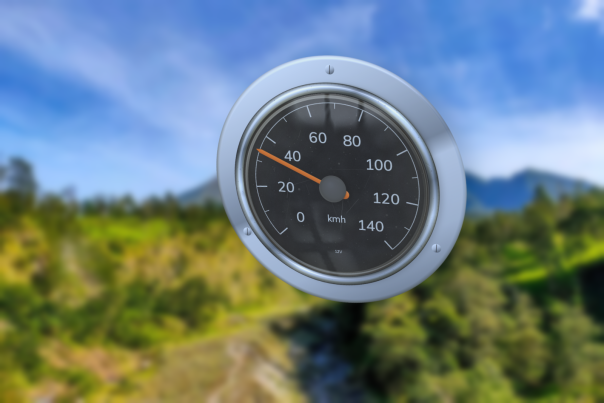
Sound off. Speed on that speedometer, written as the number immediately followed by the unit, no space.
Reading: 35km/h
